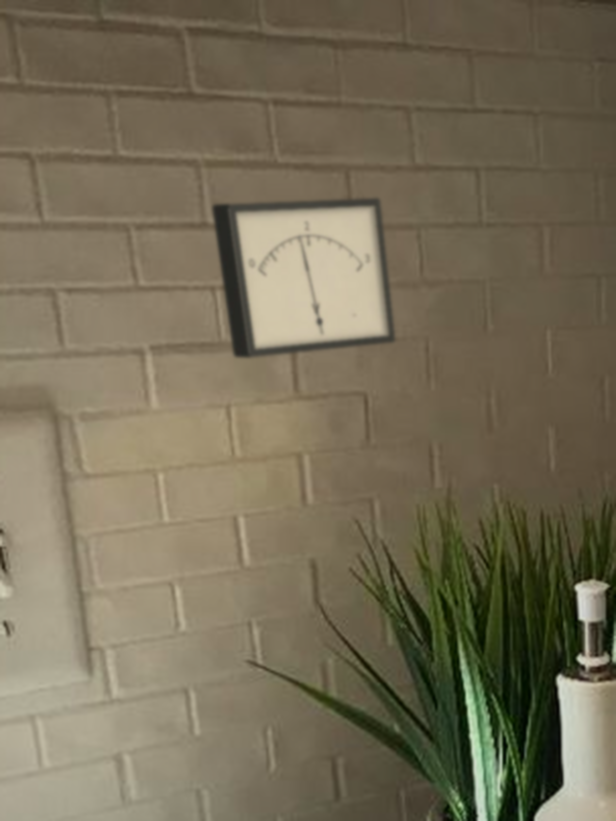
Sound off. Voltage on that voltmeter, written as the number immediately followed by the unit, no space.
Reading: 1.8V
